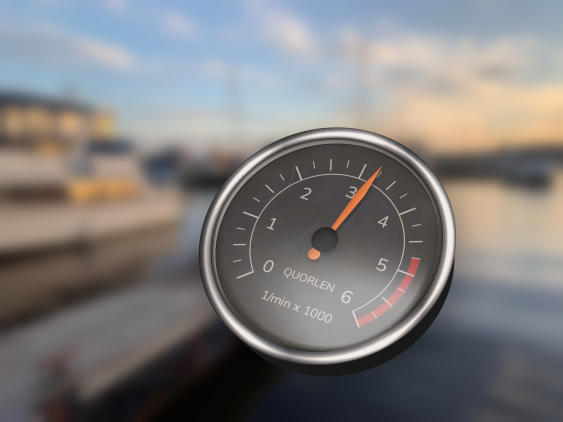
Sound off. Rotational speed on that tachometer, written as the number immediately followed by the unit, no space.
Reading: 3250rpm
